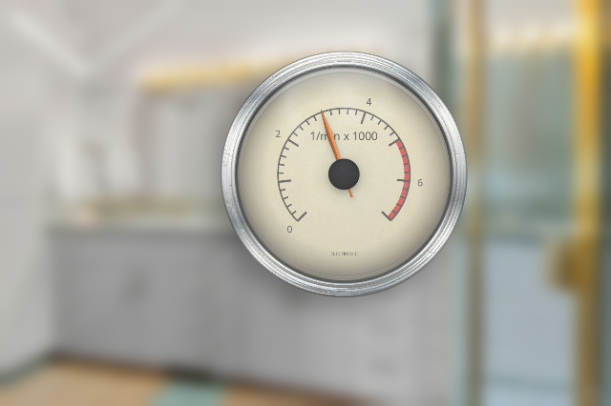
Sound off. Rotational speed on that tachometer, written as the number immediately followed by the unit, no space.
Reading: 3000rpm
